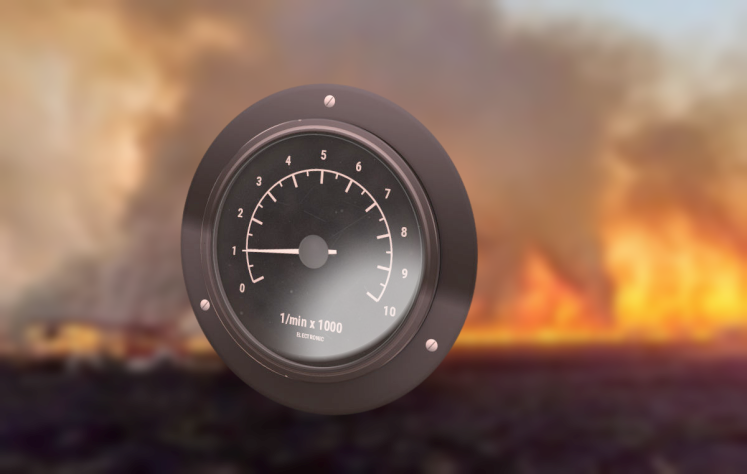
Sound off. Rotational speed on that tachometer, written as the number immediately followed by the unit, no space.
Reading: 1000rpm
